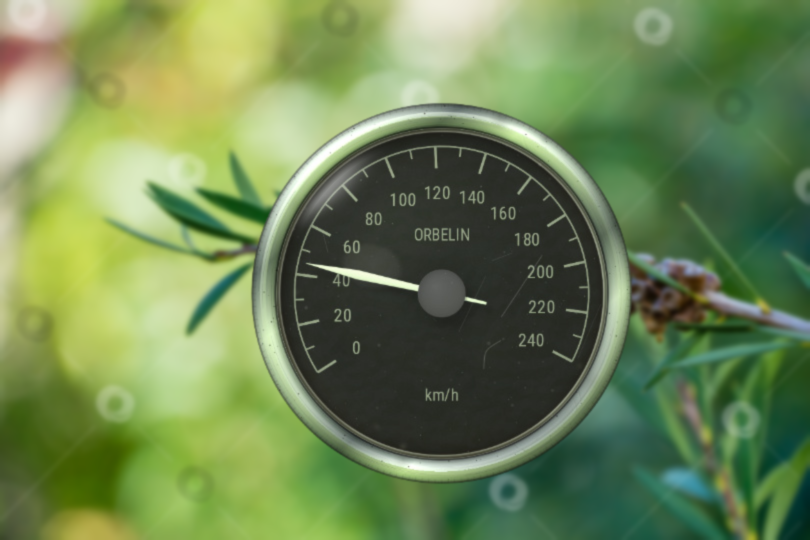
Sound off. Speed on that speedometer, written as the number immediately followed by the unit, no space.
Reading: 45km/h
